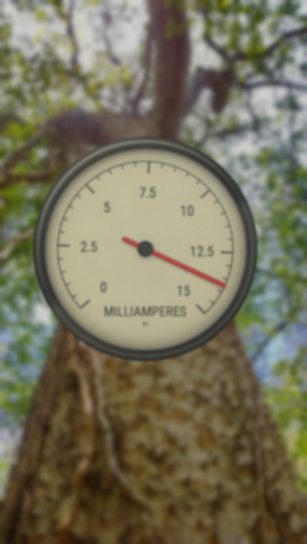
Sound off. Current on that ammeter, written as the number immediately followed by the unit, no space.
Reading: 13.75mA
